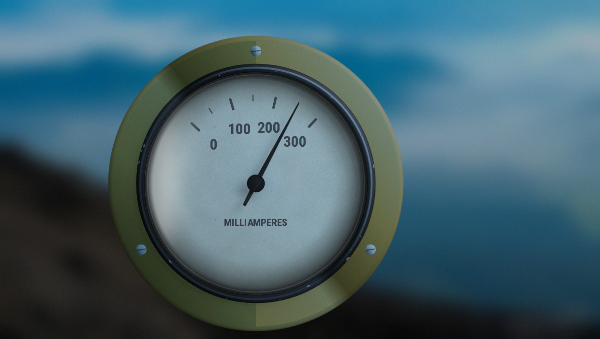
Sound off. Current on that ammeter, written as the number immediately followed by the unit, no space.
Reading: 250mA
